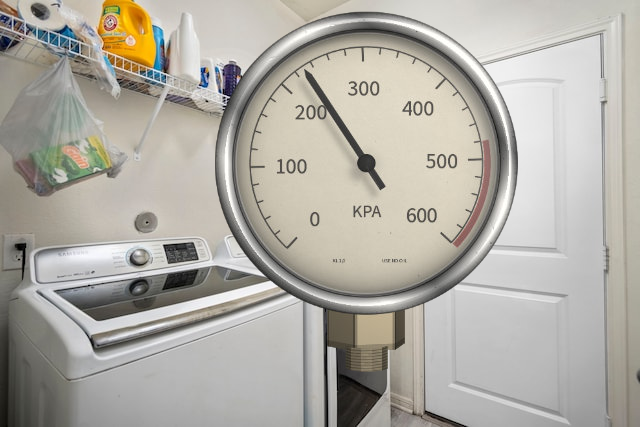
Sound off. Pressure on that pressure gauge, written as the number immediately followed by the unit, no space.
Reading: 230kPa
